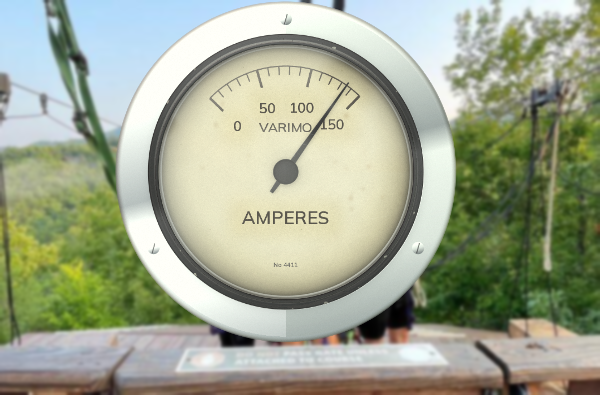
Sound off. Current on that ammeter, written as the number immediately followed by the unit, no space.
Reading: 135A
